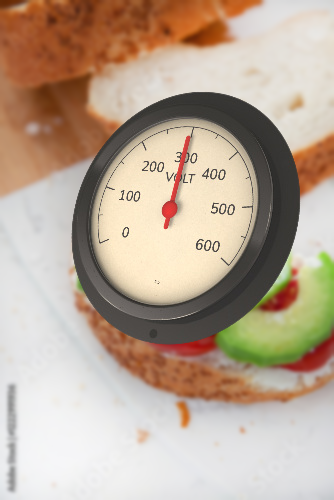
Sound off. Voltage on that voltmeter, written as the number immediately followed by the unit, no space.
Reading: 300V
